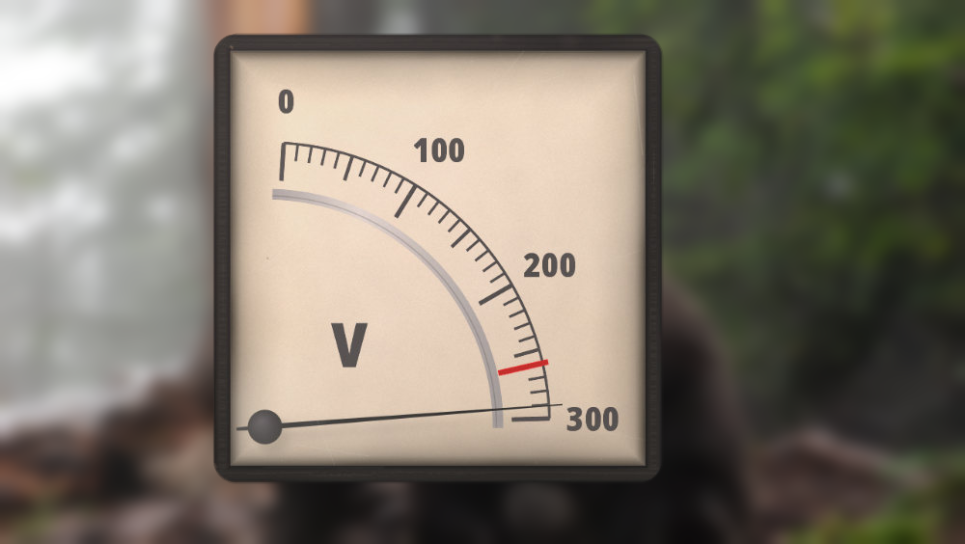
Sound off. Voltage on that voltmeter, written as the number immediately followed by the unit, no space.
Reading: 290V
